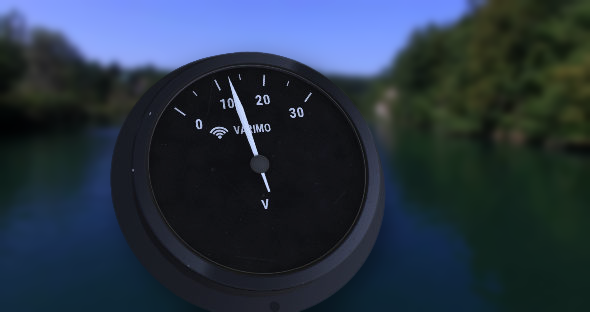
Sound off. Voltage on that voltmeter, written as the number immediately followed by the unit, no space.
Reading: 12.5V
